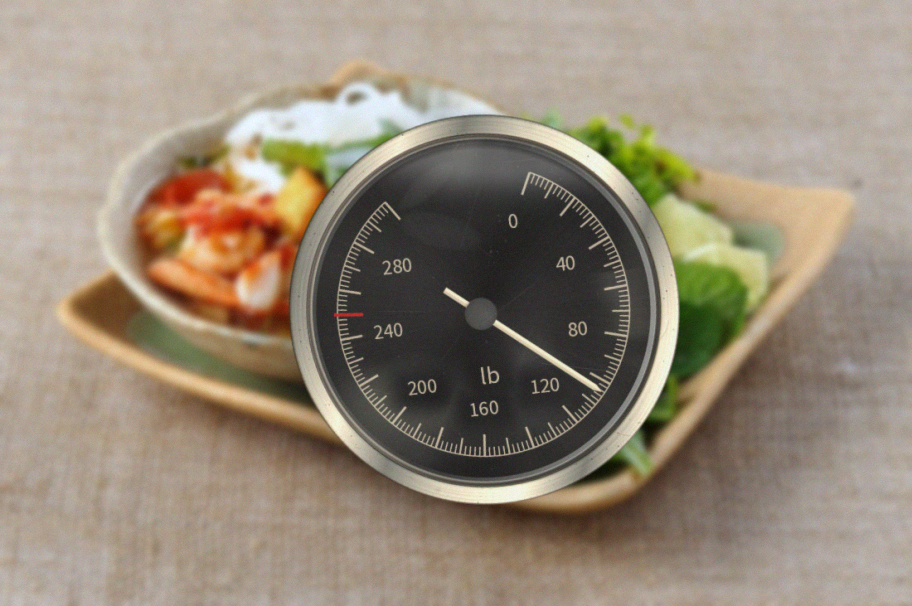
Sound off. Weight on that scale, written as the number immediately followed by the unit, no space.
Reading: 104lb
